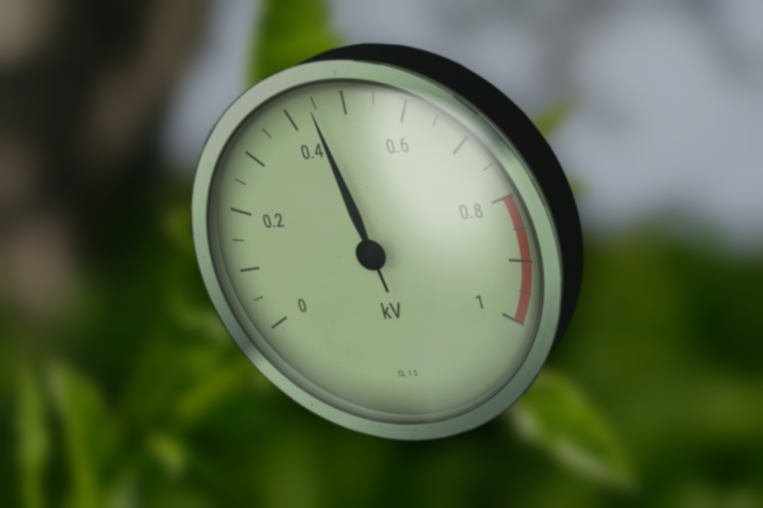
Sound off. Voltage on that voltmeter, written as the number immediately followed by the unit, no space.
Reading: 0.45kV
